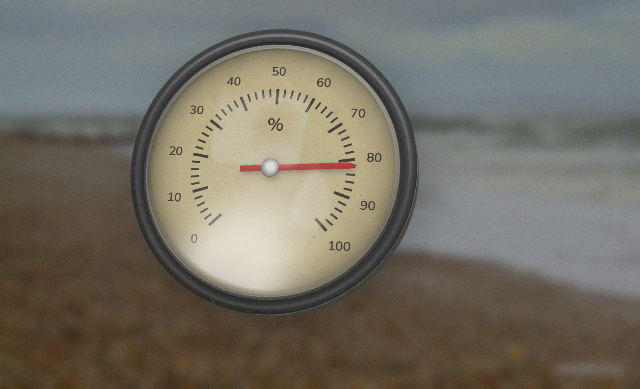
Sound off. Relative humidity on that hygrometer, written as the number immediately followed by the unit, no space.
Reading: 82%
